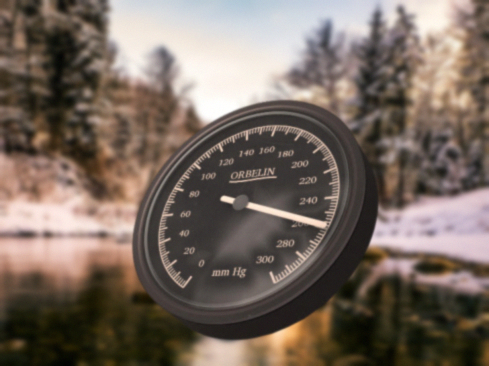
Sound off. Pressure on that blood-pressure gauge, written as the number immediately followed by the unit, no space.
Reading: 260mmHg
